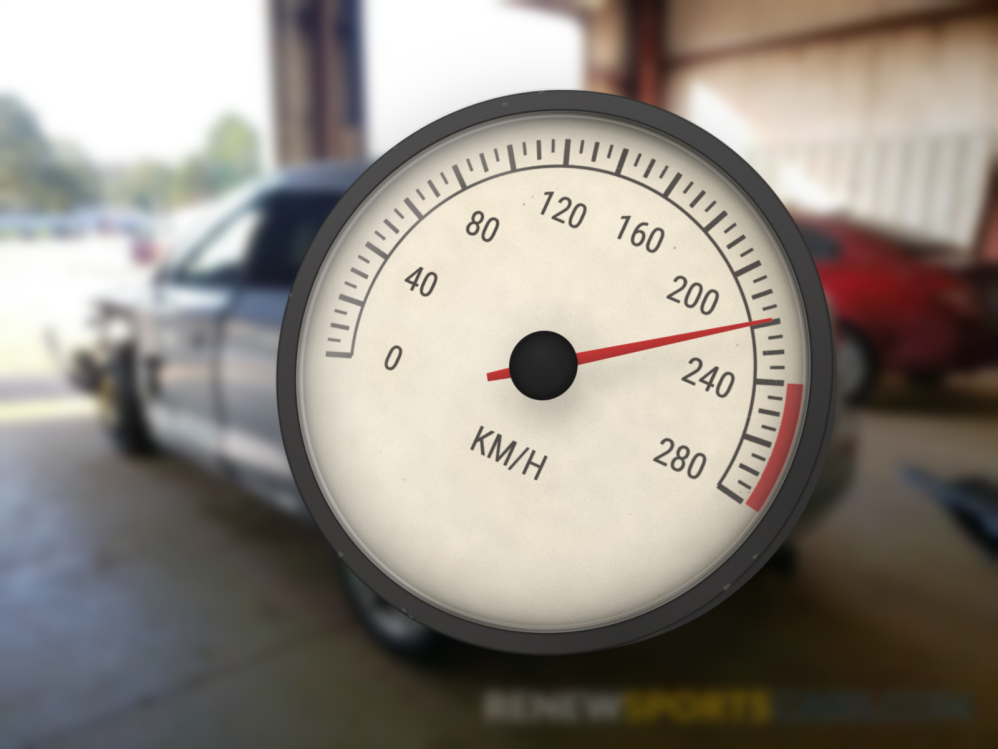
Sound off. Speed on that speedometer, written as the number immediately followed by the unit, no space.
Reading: 220km/h
